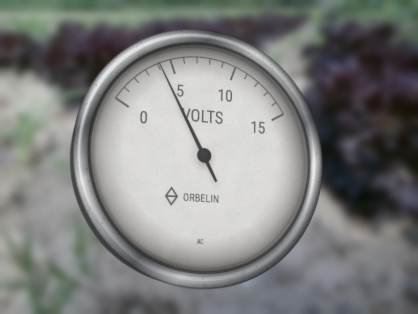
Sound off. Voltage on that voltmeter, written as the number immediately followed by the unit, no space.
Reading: 4V
